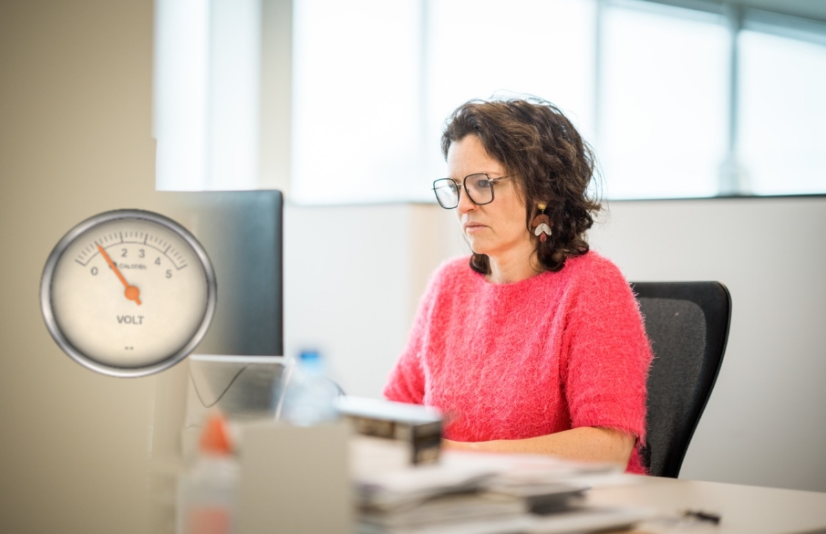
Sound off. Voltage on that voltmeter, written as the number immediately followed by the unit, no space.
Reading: 1V
